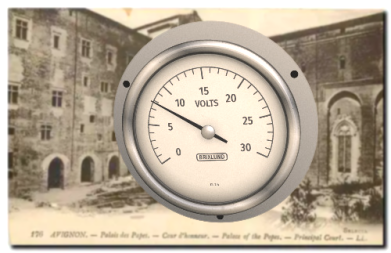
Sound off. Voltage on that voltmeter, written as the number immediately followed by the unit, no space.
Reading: 8V
